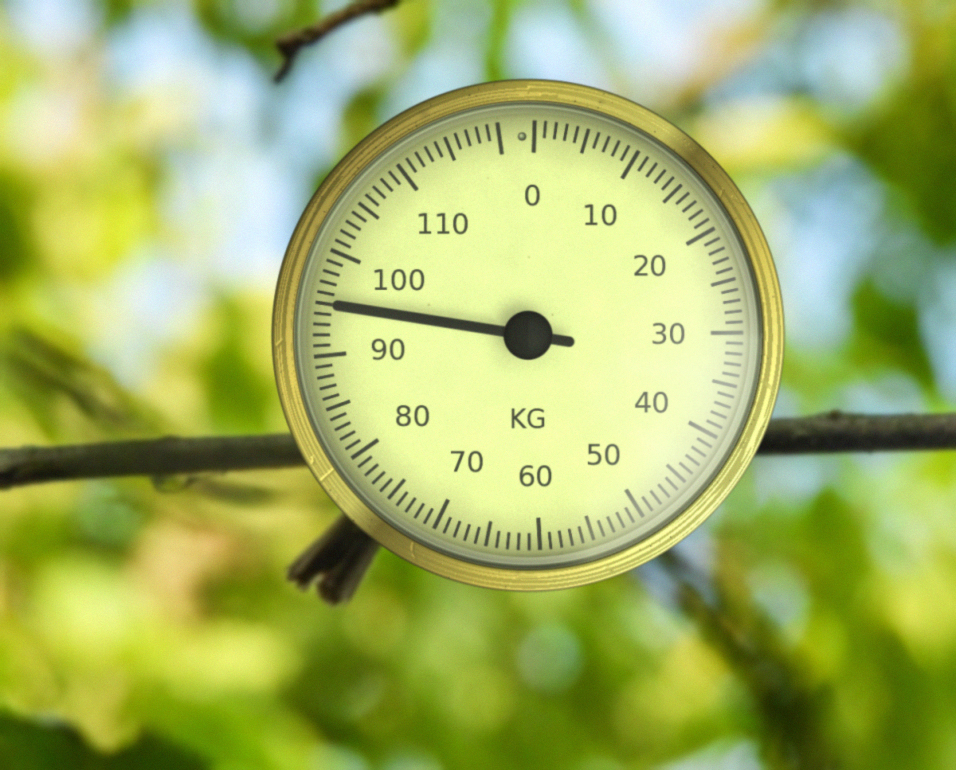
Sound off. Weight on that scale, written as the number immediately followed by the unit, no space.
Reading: 95kg
